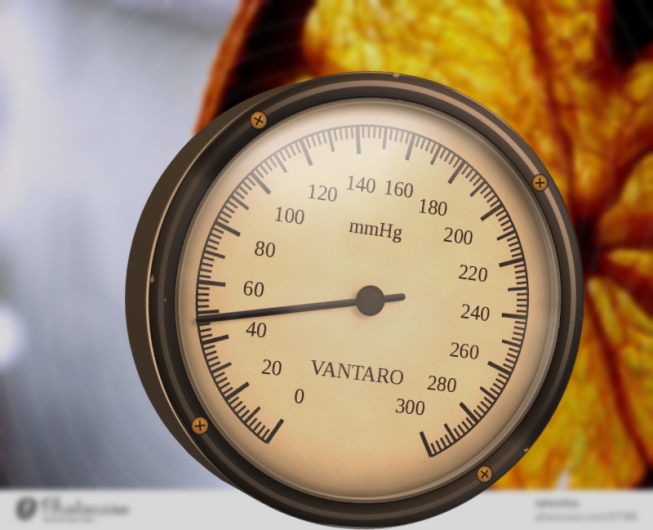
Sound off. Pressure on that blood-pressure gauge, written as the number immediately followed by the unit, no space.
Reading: 48mmHg
